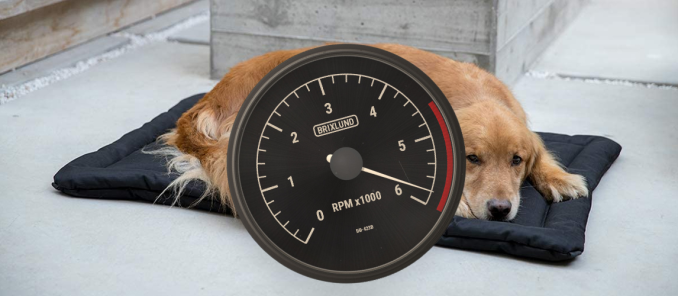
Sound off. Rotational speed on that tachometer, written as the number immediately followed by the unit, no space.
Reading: 5800rpm
